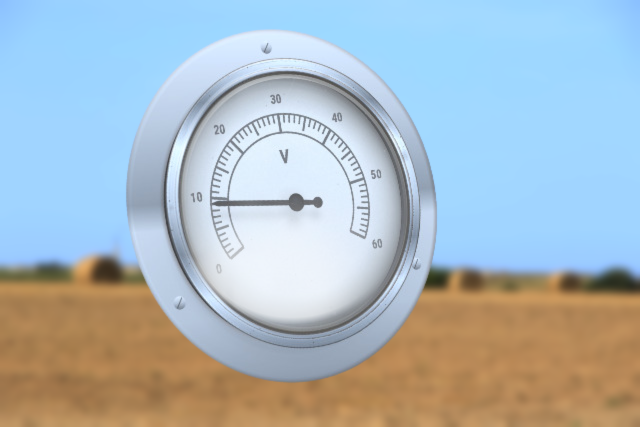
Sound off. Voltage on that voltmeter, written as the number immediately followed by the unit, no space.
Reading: 9V
